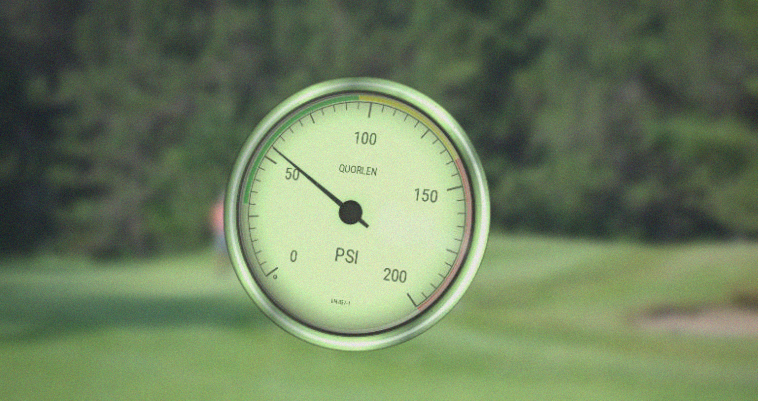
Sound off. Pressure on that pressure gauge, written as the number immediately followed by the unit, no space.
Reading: 55psi
